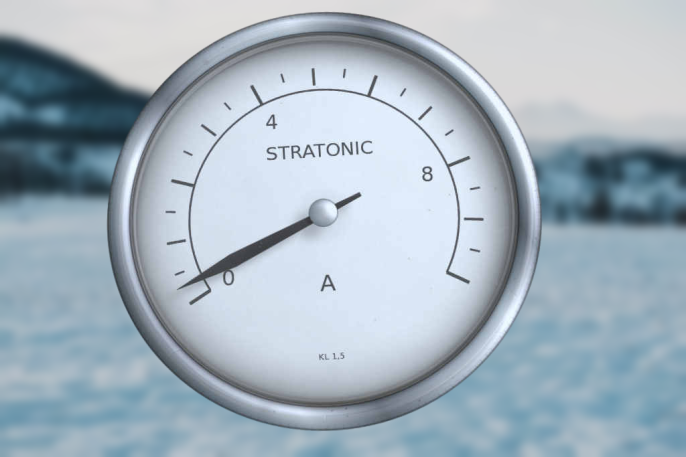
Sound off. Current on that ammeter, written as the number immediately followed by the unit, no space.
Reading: 0.25A
